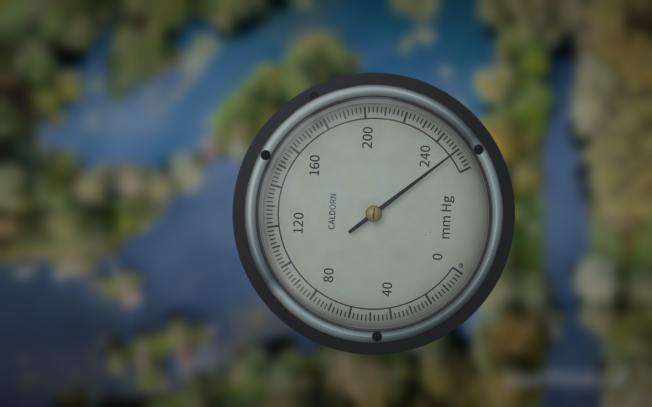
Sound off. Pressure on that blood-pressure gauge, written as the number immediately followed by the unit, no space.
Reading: 250mmHg
